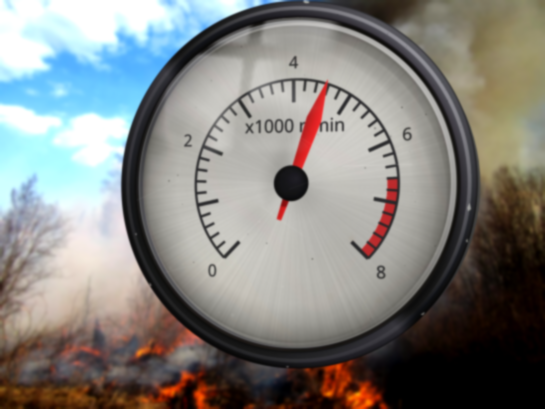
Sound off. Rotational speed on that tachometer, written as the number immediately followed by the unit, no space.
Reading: 4600rpm
